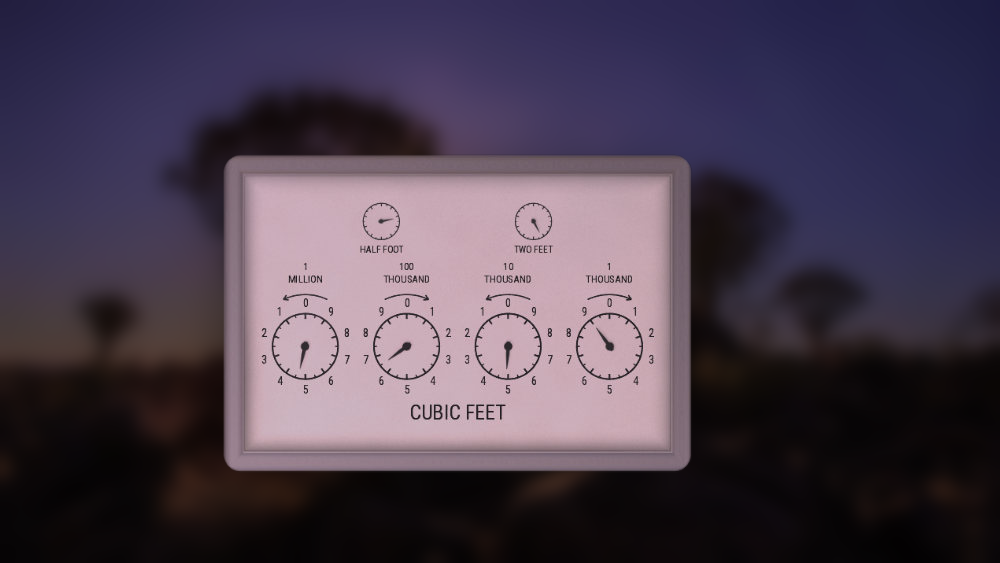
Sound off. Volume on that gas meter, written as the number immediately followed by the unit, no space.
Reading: 464900ft³
